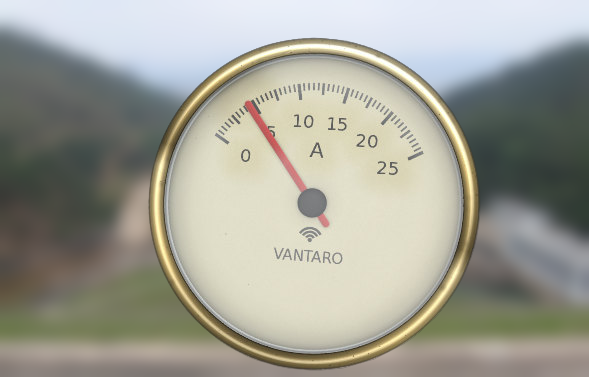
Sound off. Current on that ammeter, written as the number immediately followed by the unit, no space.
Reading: 4.5A
